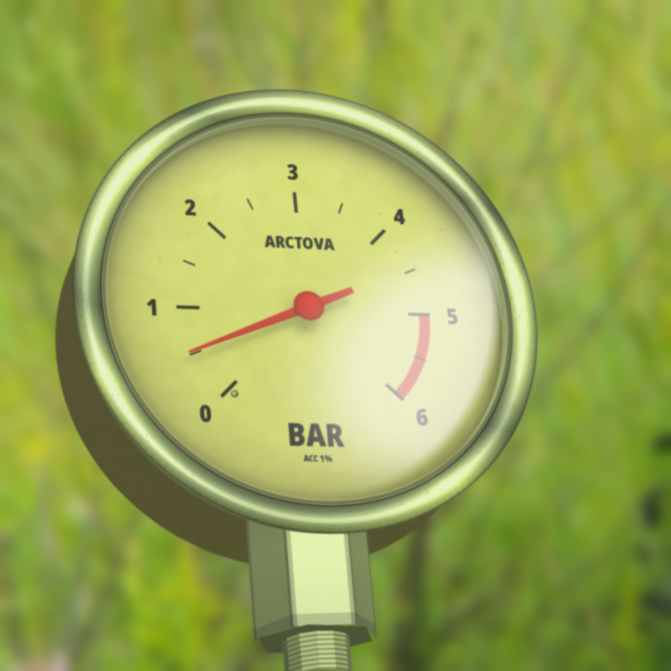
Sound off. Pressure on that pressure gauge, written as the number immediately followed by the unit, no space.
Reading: 0.5bar
